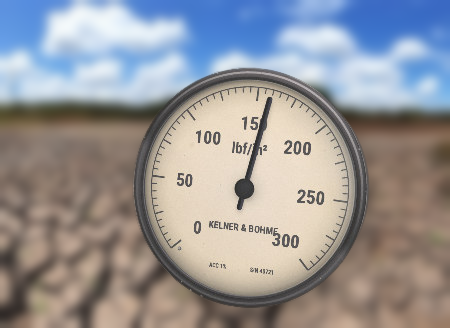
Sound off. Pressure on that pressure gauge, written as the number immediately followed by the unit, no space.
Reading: 160psi
